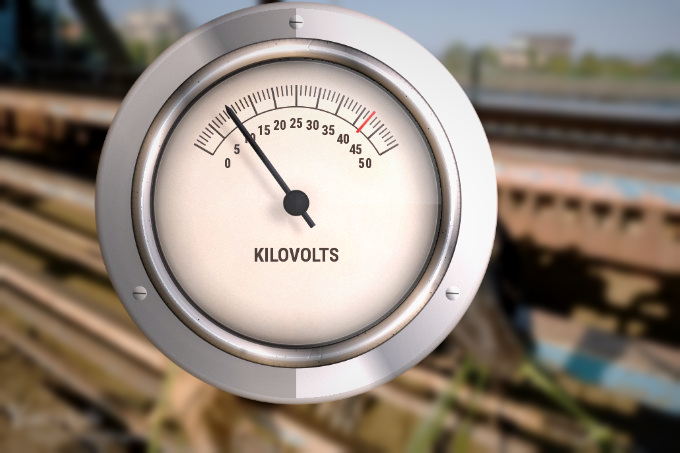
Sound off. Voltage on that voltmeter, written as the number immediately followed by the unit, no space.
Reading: 10kV
